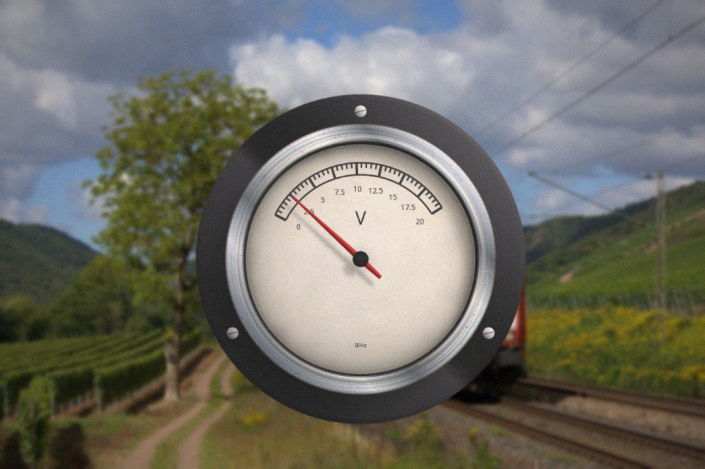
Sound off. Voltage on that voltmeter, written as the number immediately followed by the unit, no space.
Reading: 2.5V
